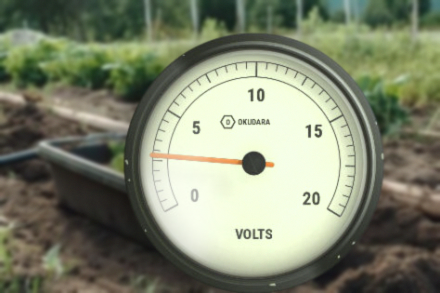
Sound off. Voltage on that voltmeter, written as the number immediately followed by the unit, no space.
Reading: 2.75V
